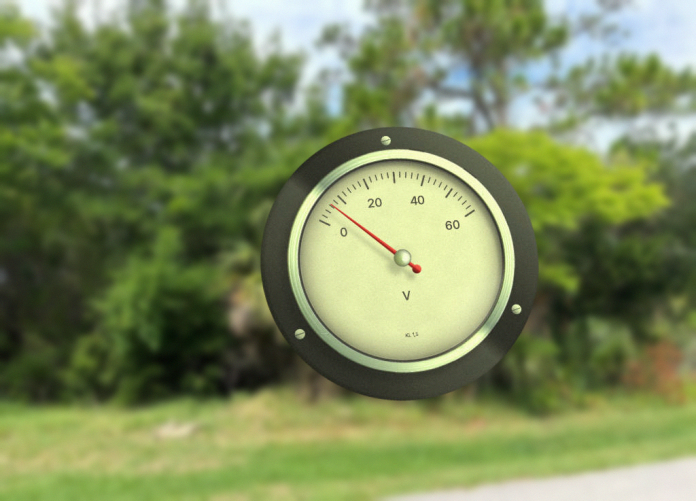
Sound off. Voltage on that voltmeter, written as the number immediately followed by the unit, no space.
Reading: 6V
